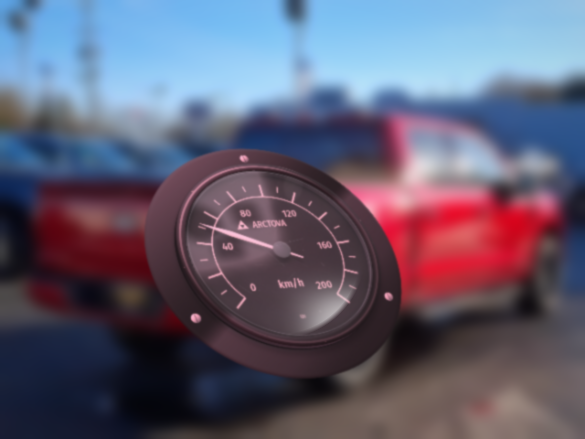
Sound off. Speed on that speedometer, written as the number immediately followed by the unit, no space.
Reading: 50km/h
